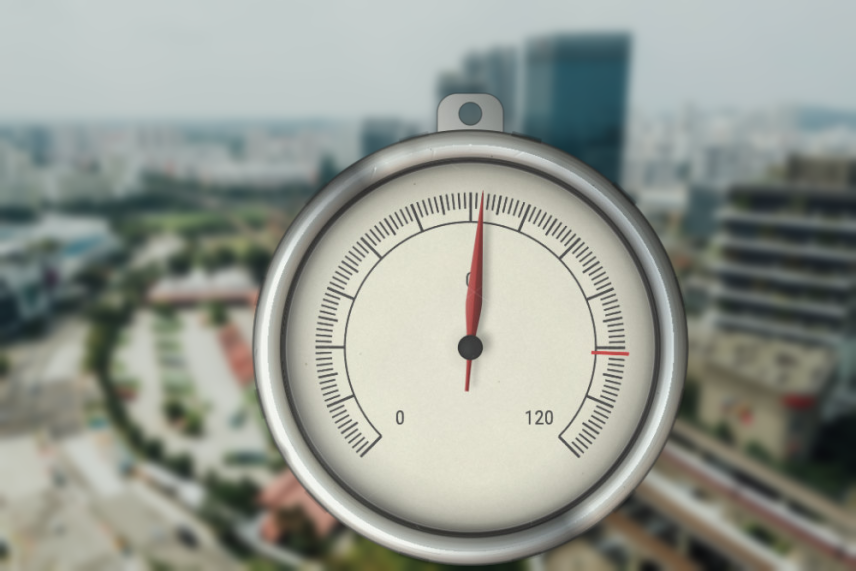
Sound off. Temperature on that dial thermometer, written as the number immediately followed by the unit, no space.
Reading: 62°C
